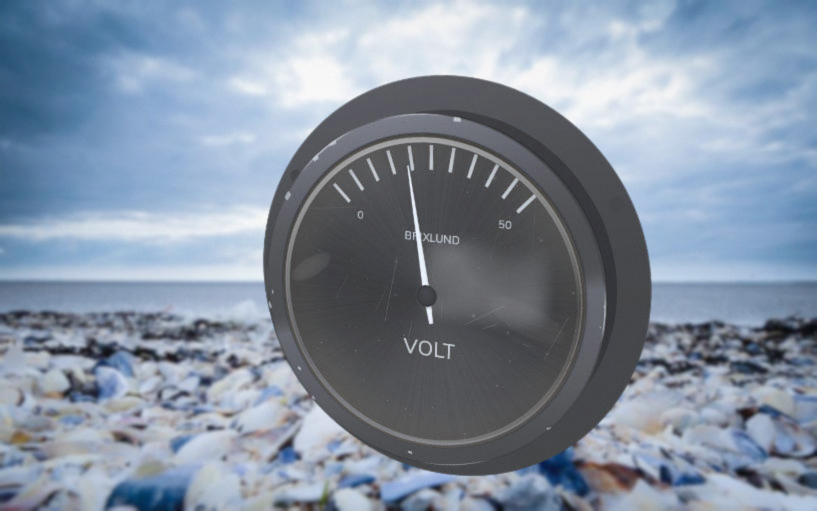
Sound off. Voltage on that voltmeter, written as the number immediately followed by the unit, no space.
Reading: 20V
